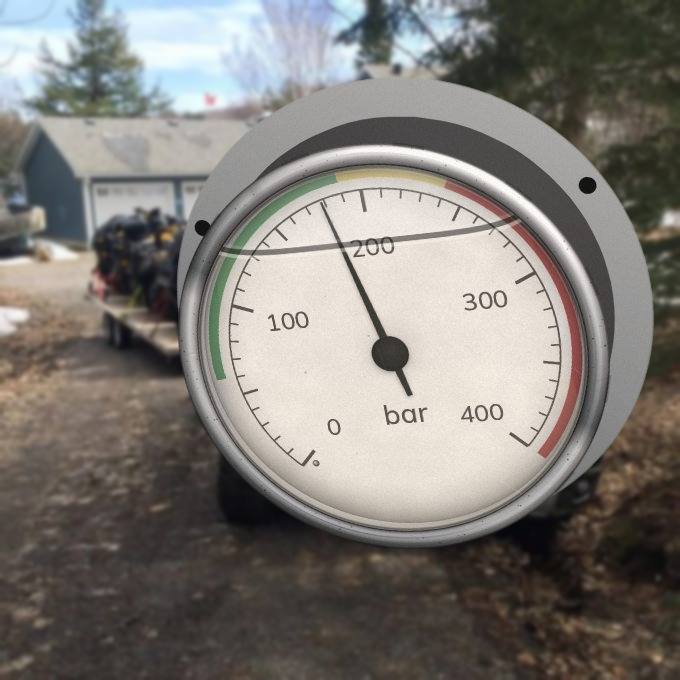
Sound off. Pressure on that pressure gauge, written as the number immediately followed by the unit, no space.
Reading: 180bar
